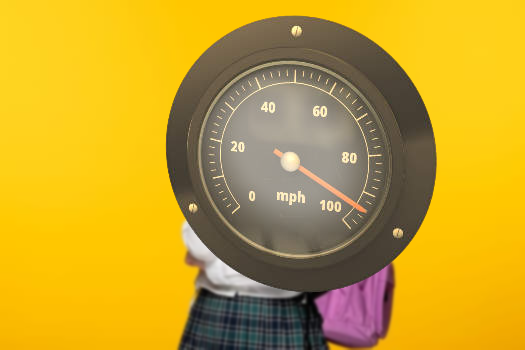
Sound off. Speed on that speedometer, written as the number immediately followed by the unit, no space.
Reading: 94mph
